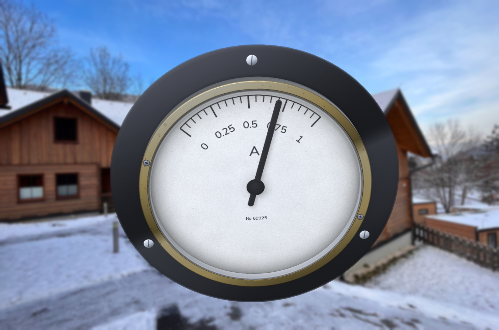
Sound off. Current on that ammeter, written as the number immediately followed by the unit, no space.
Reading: 0.7A
